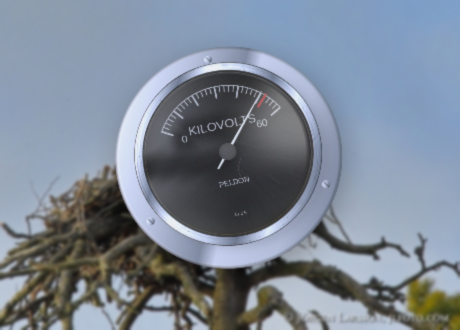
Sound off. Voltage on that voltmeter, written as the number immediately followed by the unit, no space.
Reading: 50kV
